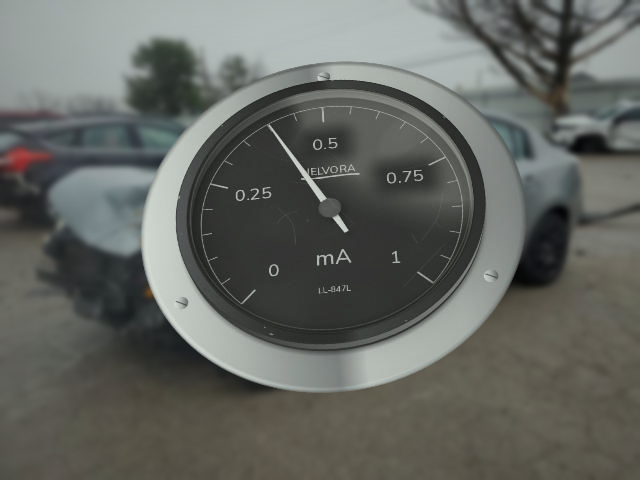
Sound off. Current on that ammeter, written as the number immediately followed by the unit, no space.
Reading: 0.4mA
